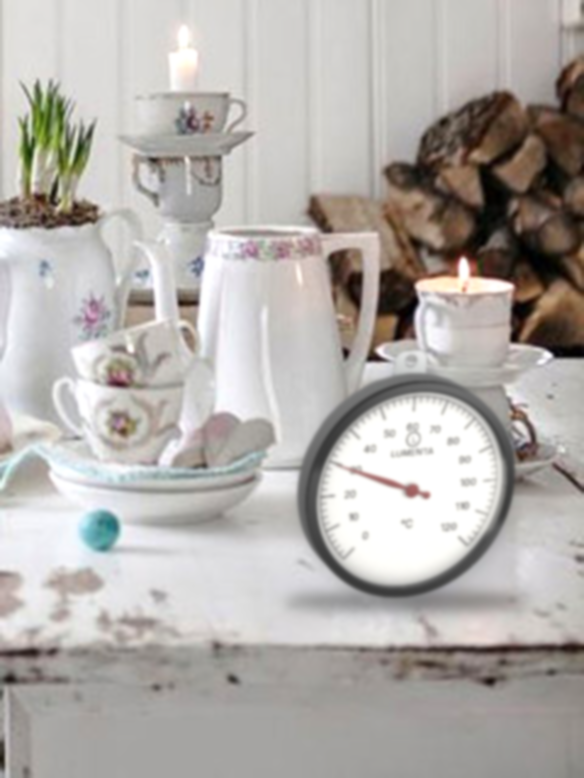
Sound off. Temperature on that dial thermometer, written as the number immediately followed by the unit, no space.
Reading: 30°C
